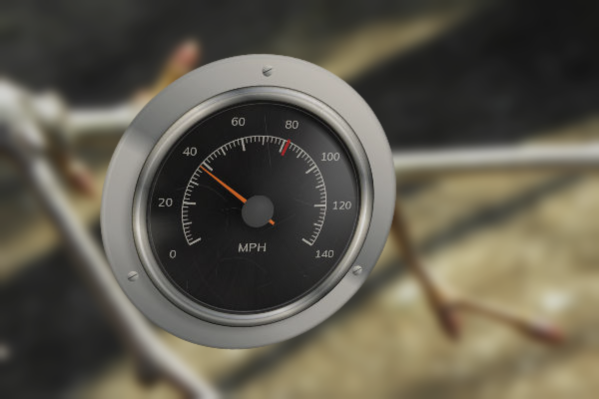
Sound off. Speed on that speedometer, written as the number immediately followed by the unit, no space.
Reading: 38mph
